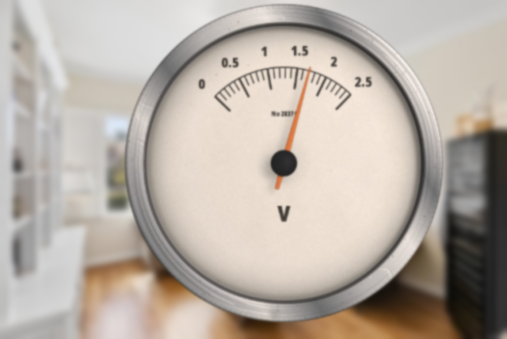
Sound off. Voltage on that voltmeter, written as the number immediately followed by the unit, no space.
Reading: 1.7V
